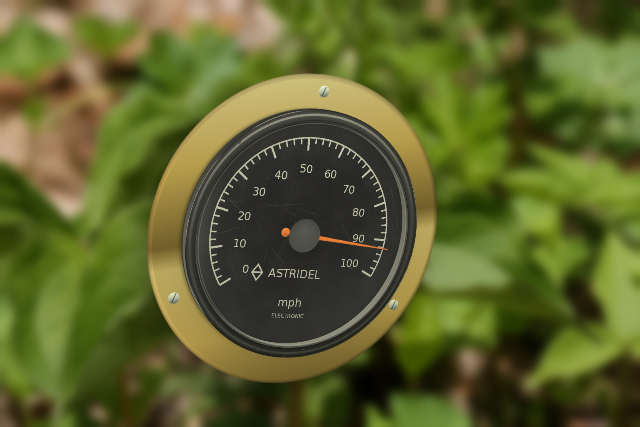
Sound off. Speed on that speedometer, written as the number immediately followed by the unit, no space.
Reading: 92mph
